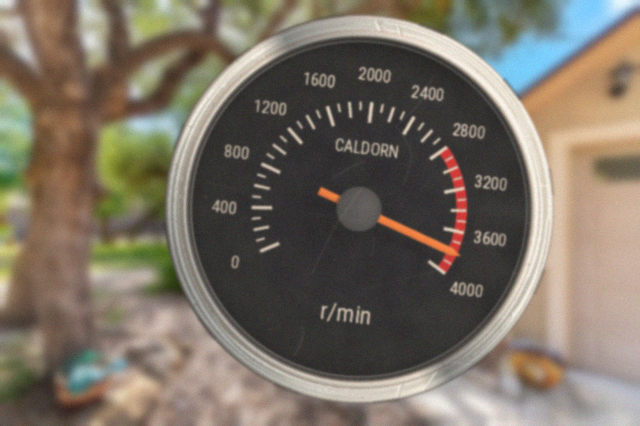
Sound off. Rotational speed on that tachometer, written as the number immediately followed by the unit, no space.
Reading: 3800rpm
